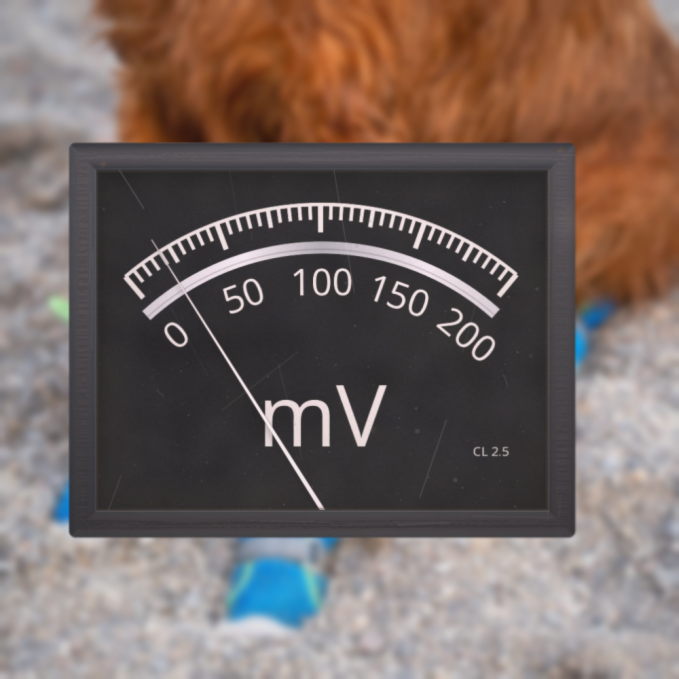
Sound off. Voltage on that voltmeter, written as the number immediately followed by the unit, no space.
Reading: 20mV
